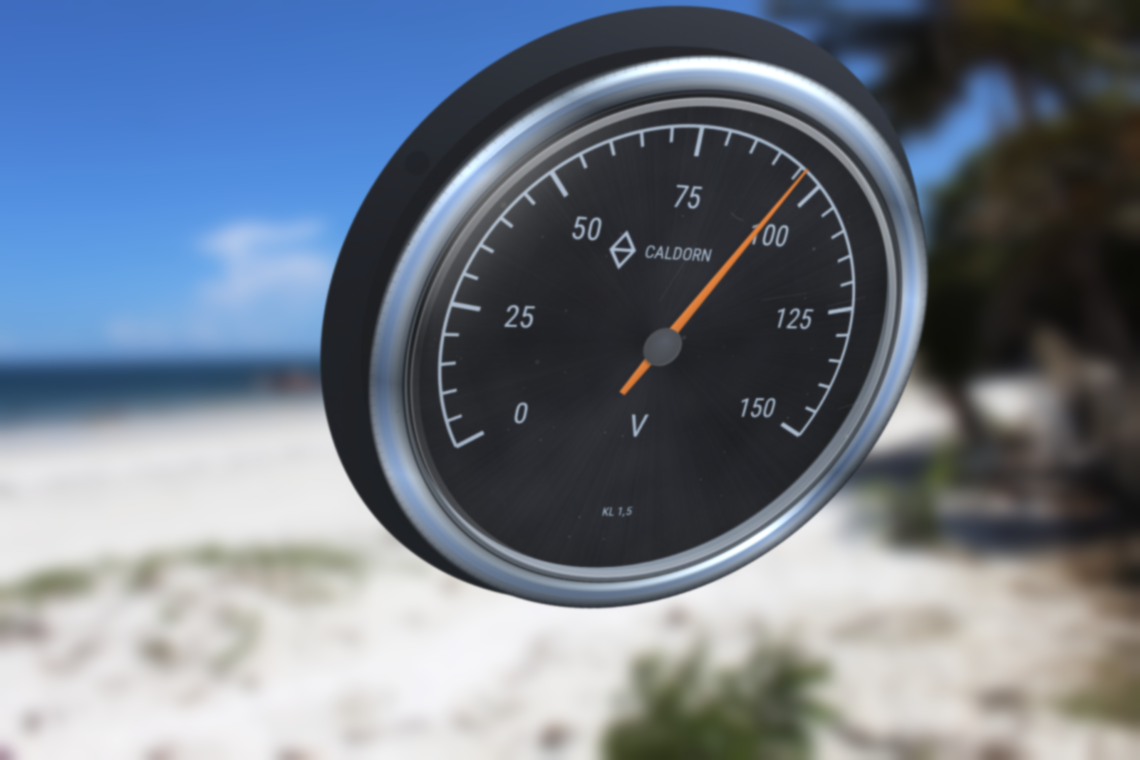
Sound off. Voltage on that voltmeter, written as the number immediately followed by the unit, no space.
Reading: 95V
